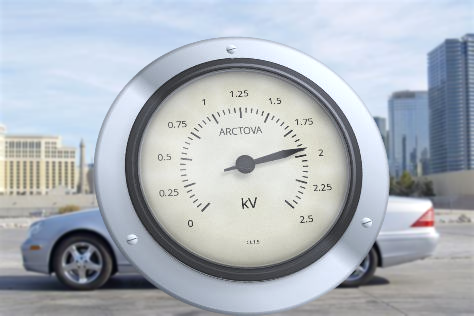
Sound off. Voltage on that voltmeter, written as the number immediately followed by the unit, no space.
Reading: 1.95kV
